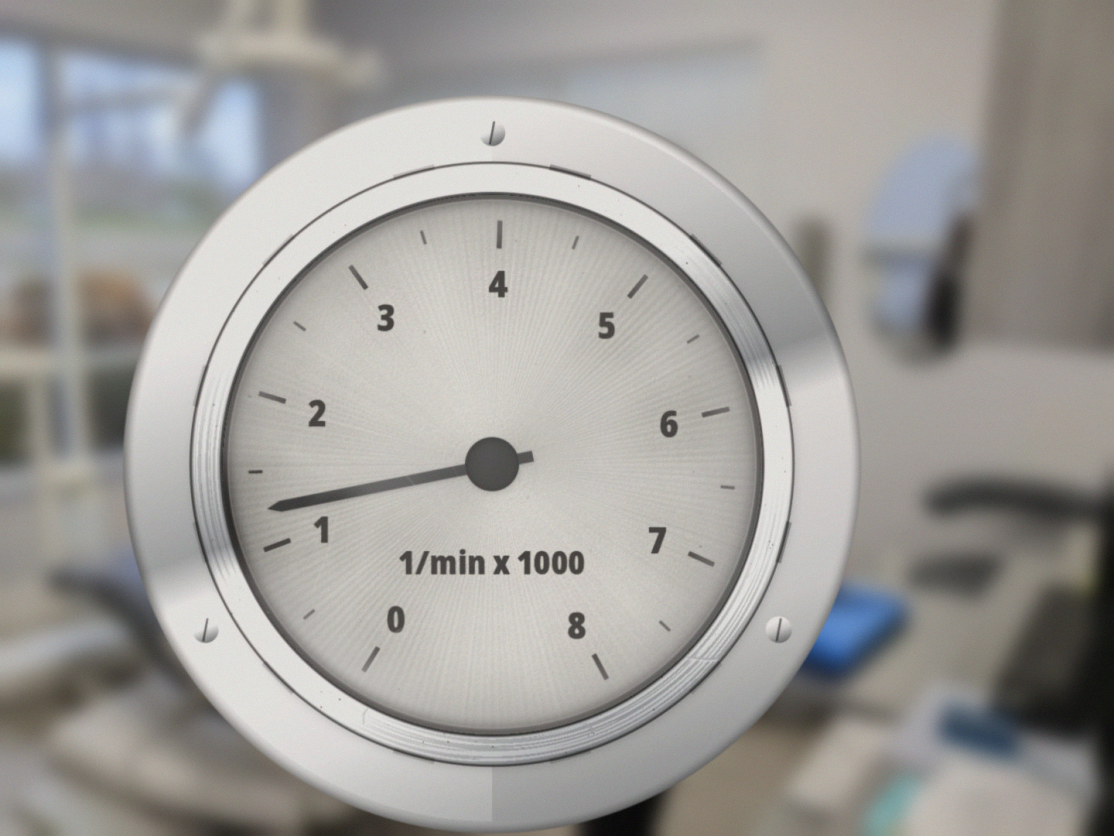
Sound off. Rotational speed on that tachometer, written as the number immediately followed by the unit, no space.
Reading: 1250rpm
